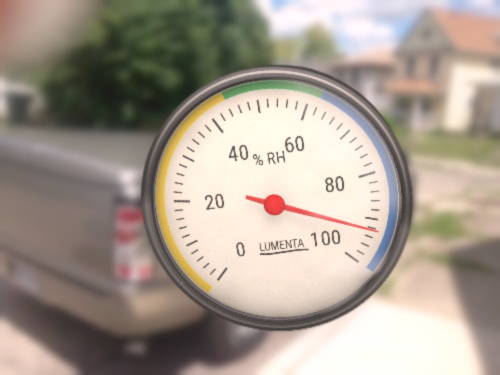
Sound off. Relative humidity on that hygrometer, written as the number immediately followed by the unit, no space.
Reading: 92%
